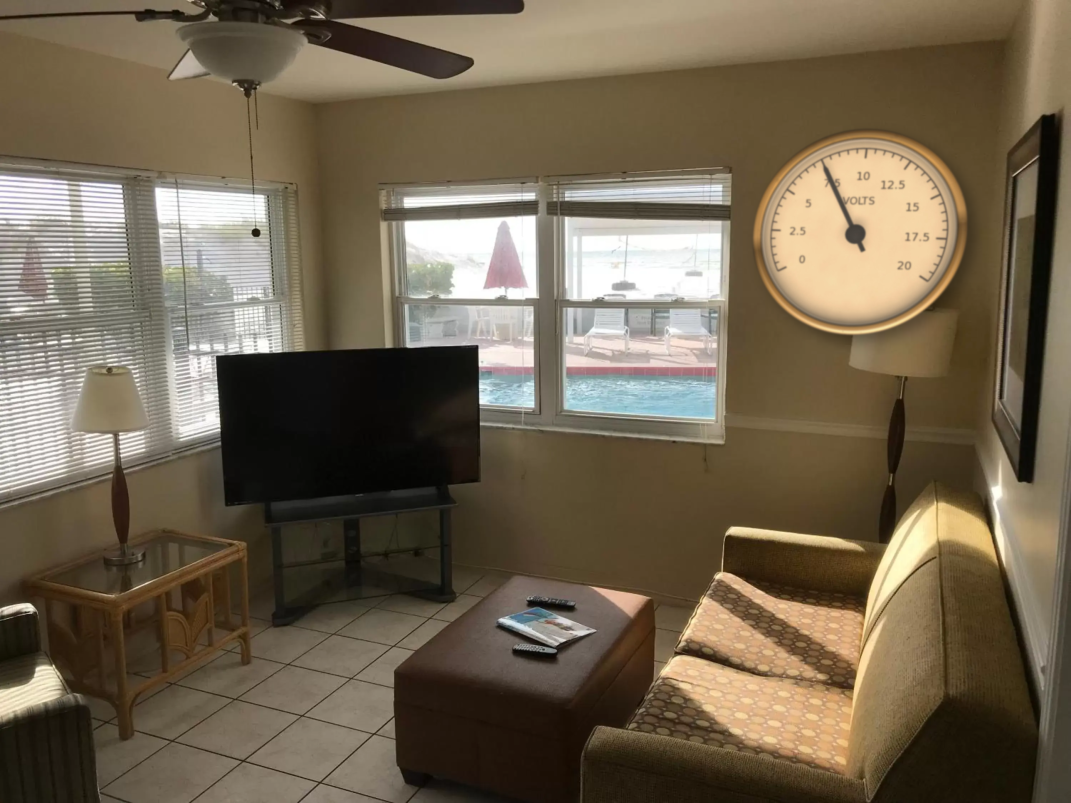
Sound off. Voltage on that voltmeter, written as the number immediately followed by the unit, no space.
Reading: 7.5V
